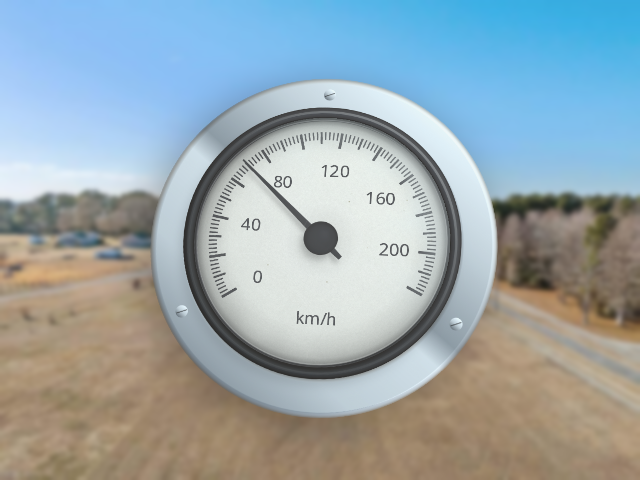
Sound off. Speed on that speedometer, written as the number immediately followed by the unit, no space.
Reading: 70km/h
